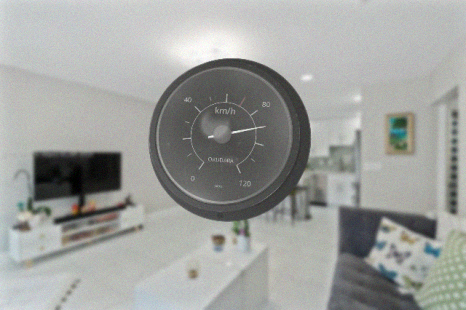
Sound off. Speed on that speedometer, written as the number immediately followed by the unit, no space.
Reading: 90km/h
